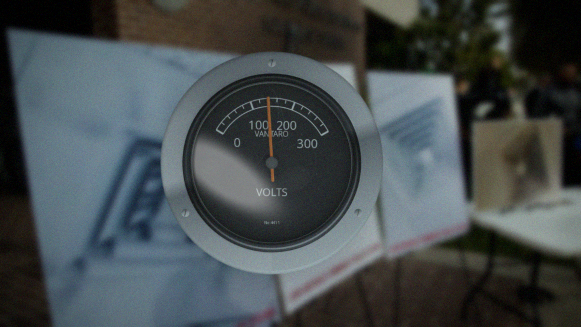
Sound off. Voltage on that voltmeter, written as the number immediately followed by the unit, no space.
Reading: 140V
